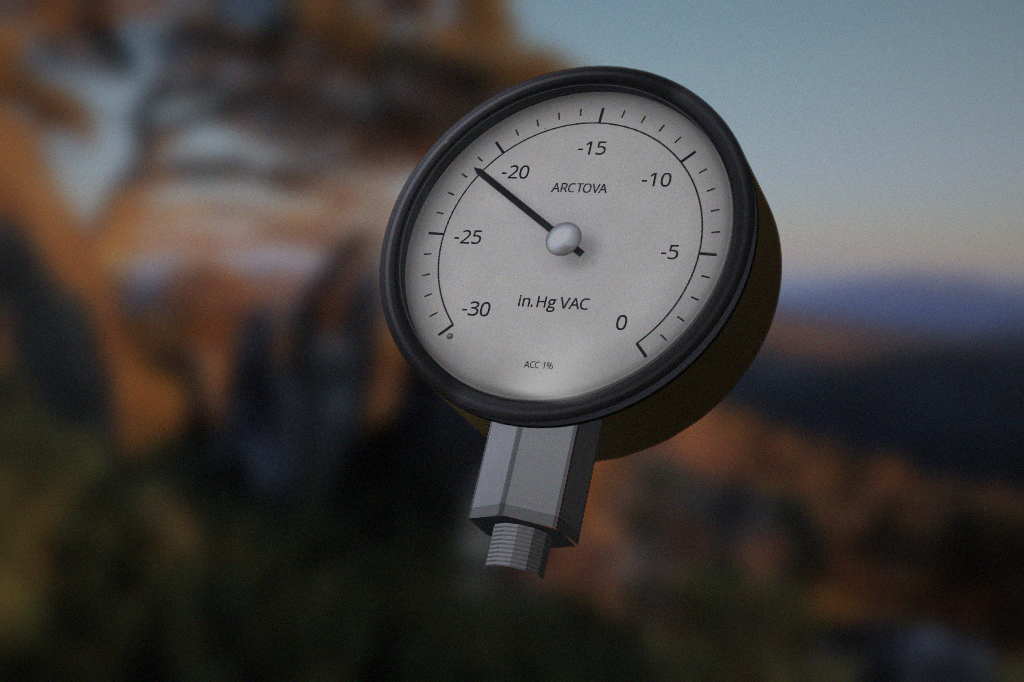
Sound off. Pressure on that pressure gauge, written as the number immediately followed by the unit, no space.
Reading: -21.5inHg
